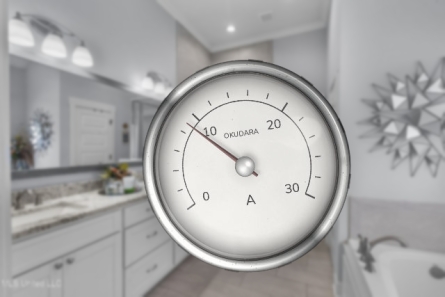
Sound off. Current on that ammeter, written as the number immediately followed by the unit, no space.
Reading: 9A
